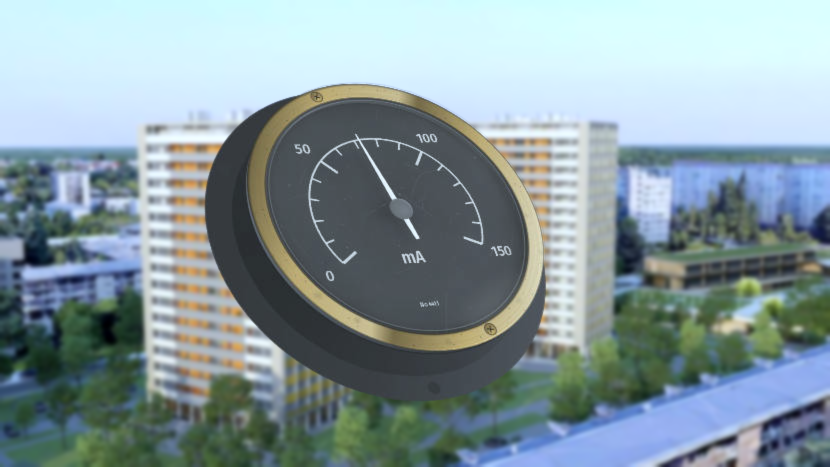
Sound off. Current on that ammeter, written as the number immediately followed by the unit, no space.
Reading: 70mA
